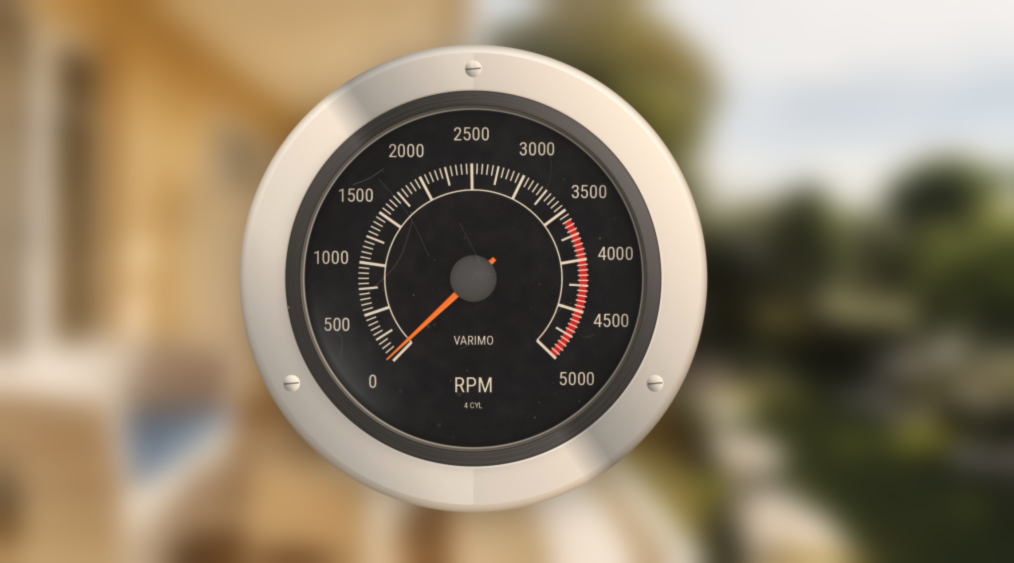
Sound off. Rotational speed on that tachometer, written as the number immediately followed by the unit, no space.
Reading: 50rpm
